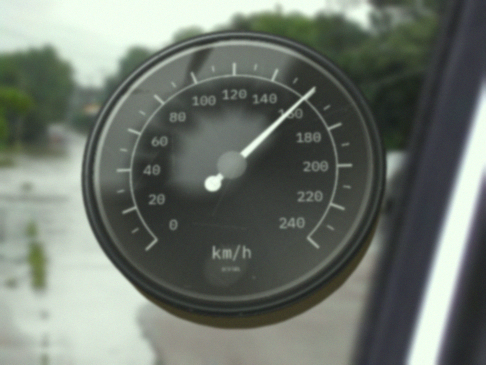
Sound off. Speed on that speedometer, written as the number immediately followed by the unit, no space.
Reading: 160km/h
